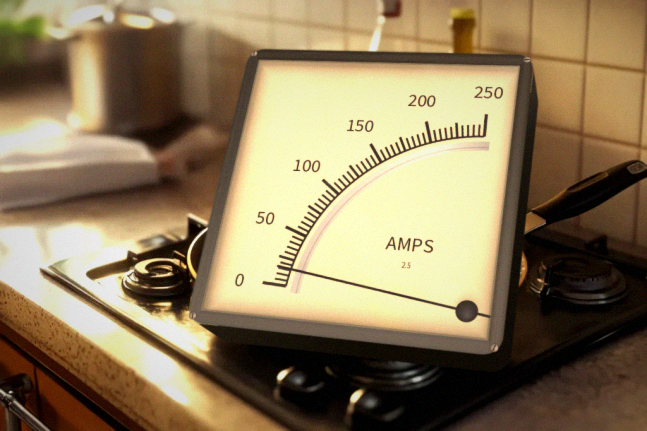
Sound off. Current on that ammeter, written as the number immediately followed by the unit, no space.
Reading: 15A
